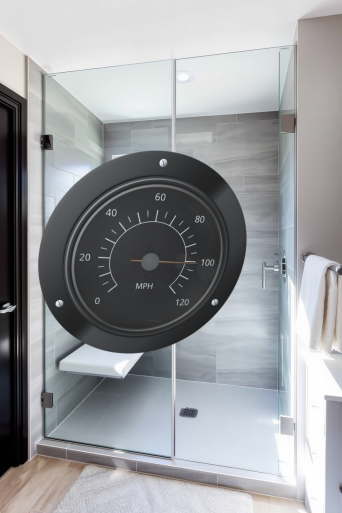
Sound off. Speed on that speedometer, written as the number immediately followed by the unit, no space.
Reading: 100mph
